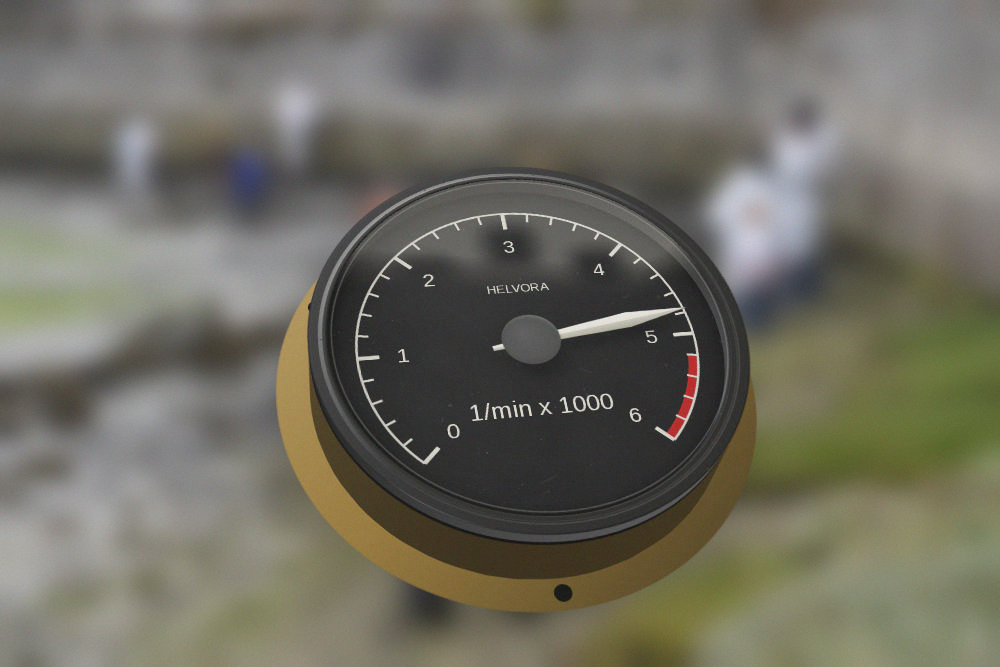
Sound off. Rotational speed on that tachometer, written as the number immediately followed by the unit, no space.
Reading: 4800rpm
